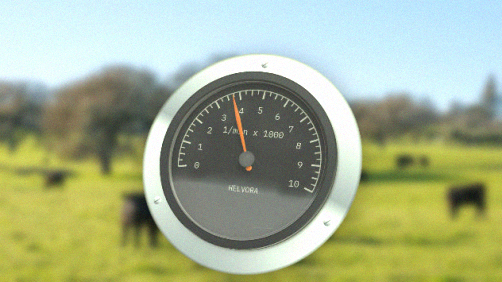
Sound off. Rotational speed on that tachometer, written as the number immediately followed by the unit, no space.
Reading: 3750rpm
